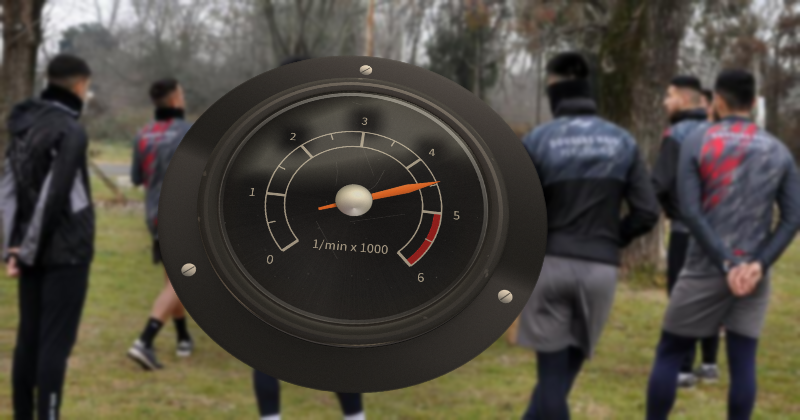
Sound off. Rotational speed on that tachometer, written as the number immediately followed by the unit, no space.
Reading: 4500rpm
